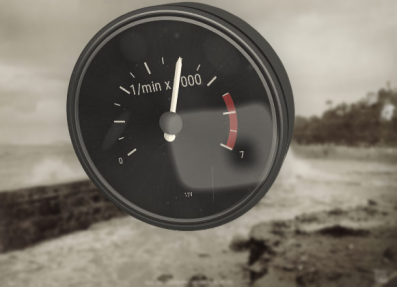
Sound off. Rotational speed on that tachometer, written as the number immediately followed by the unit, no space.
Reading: 4000rpm
